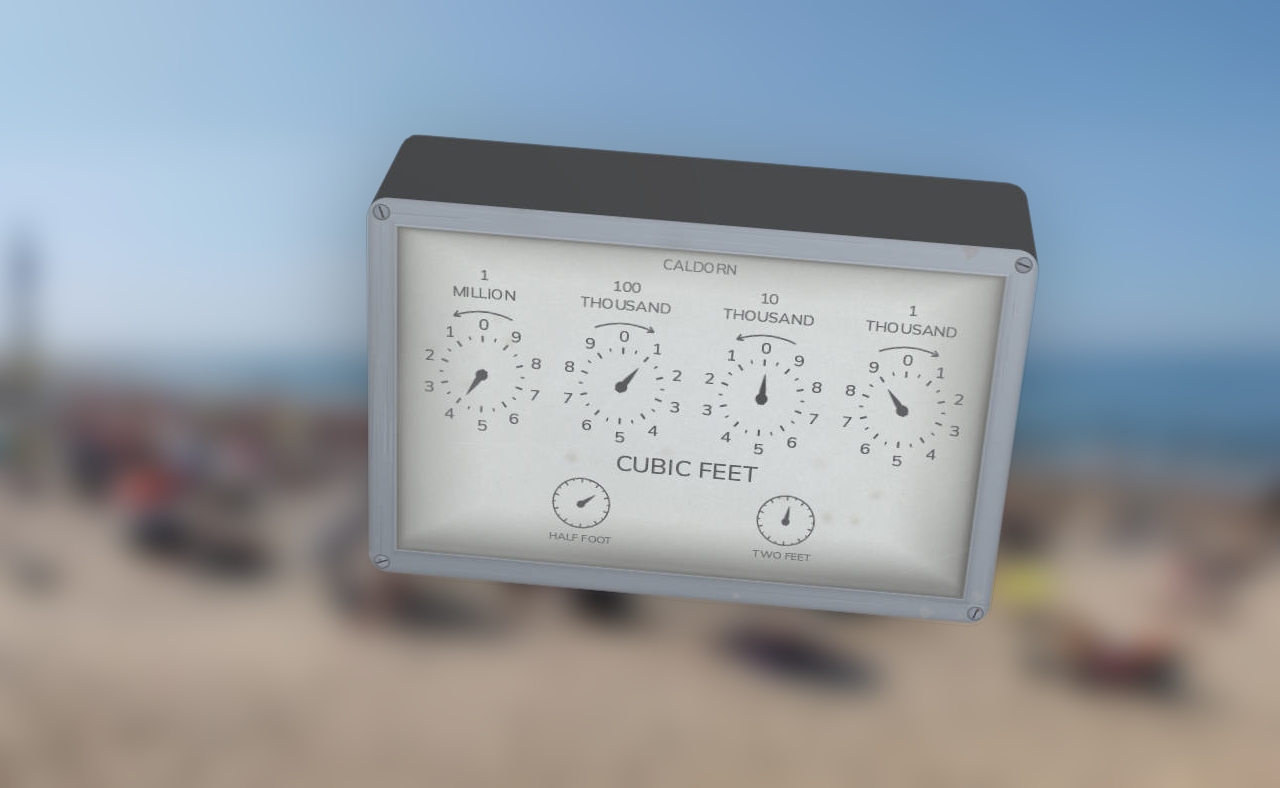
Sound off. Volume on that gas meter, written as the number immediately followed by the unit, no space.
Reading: 409900ft³
